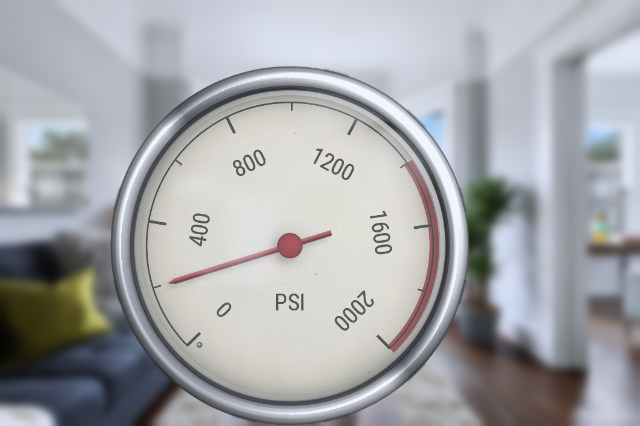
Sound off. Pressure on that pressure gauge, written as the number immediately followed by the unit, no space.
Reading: 200psi
